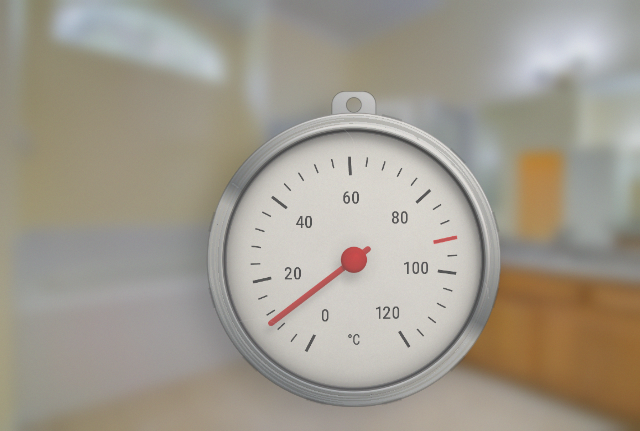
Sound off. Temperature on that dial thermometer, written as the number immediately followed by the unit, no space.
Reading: 10°C
